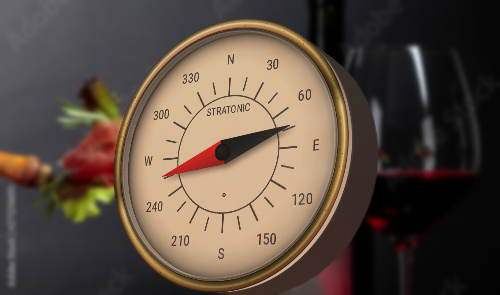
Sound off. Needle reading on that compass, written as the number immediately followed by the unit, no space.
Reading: 255°
